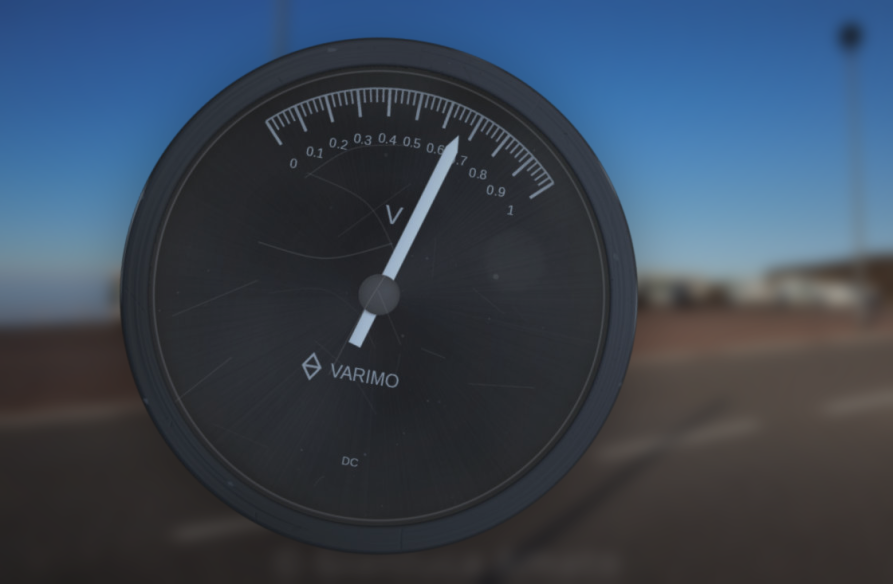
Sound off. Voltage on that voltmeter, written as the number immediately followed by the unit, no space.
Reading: 0.66V
